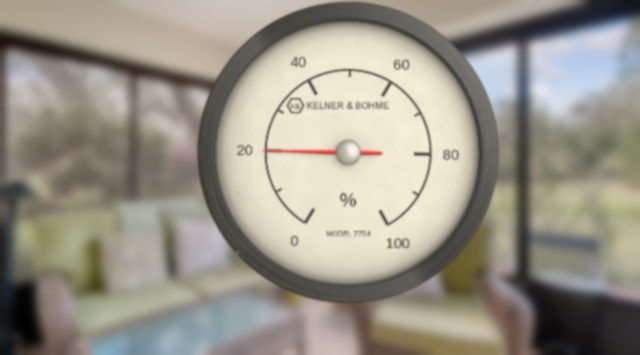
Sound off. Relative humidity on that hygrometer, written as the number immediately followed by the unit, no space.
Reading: 20%
